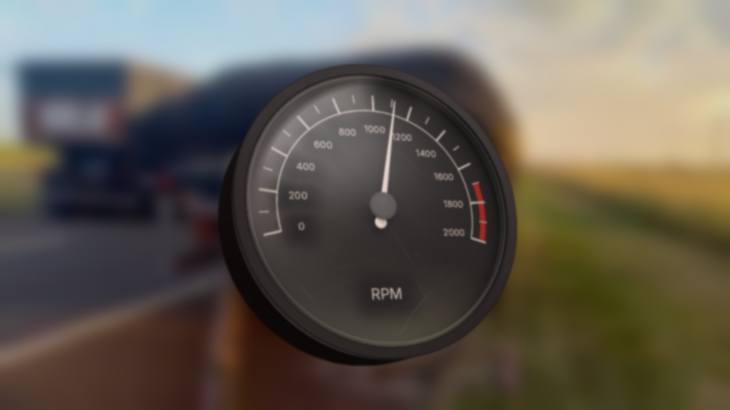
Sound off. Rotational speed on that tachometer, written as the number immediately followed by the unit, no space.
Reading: 1100rpm
